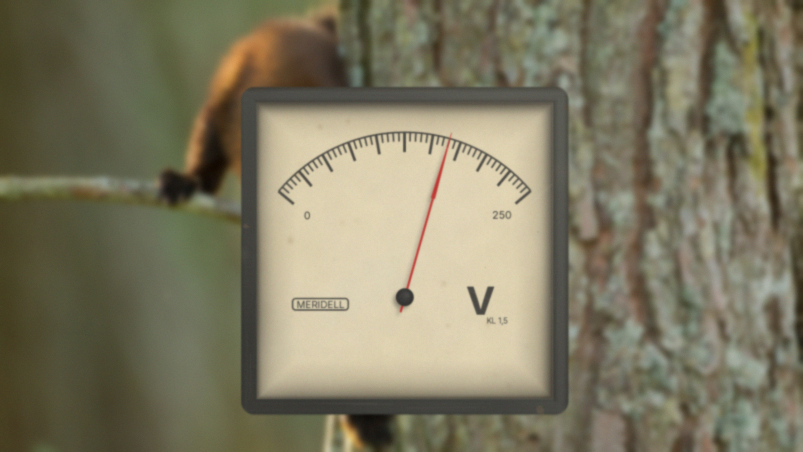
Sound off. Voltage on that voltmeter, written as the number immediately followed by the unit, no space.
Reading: 165V
